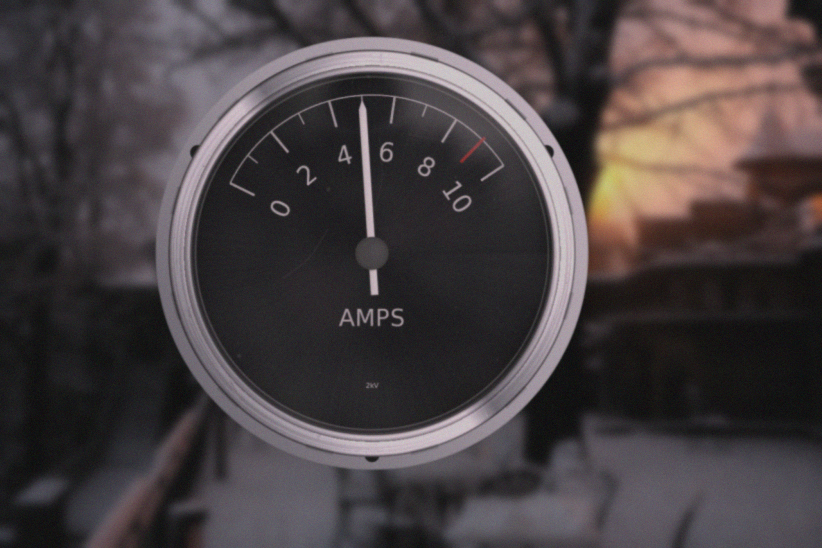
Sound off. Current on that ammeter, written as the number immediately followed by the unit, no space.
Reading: 5A
